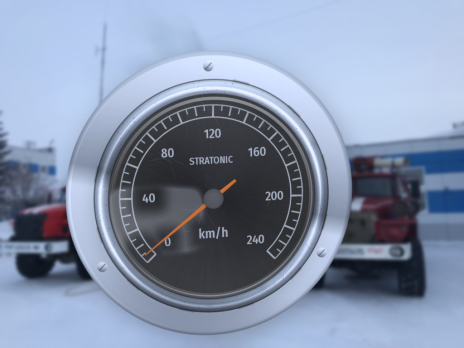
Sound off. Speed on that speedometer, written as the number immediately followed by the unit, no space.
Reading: 5km/h
